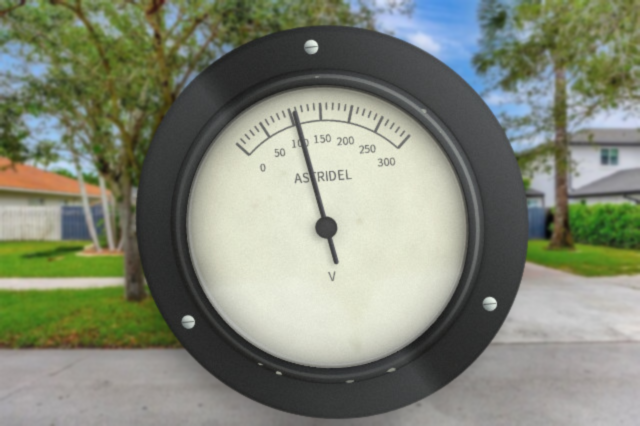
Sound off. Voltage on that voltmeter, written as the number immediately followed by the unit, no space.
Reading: 110V
